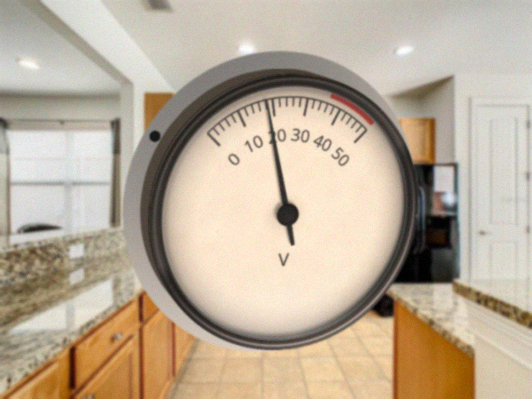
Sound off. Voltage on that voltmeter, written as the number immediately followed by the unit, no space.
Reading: 18V
